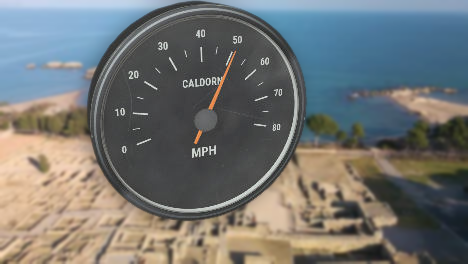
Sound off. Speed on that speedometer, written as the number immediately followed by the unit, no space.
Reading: 50mph
